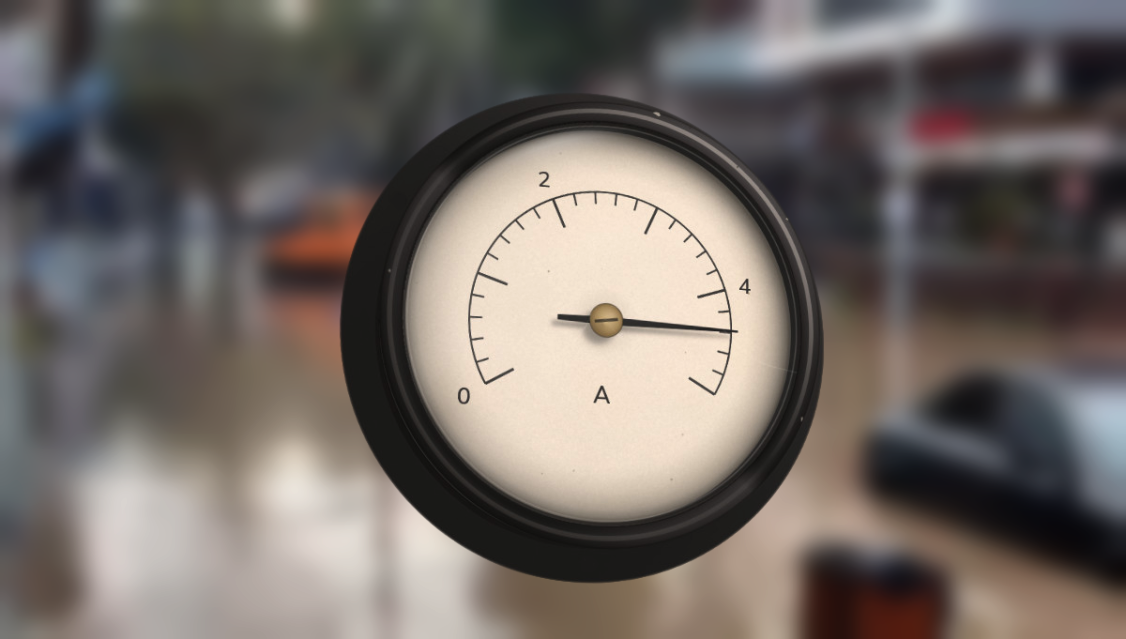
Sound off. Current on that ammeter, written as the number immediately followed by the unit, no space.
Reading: 4.4A
